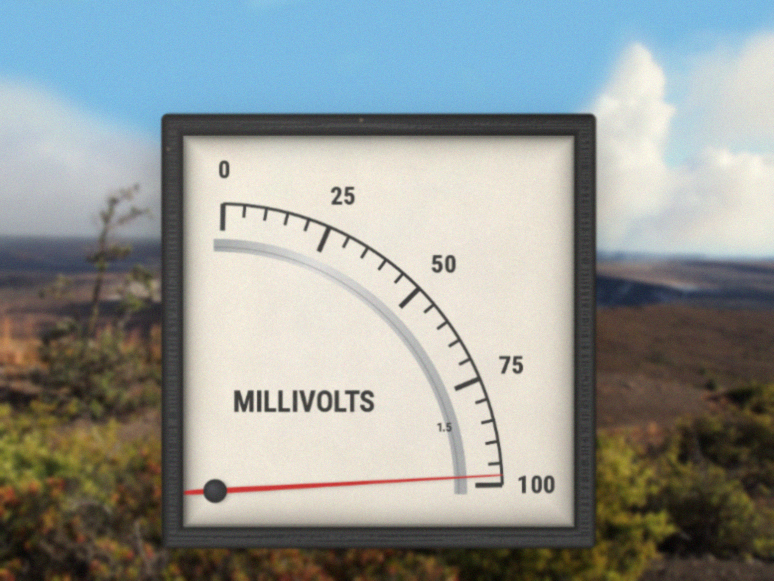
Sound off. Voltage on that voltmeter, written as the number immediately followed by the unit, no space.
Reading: 97.5mV
